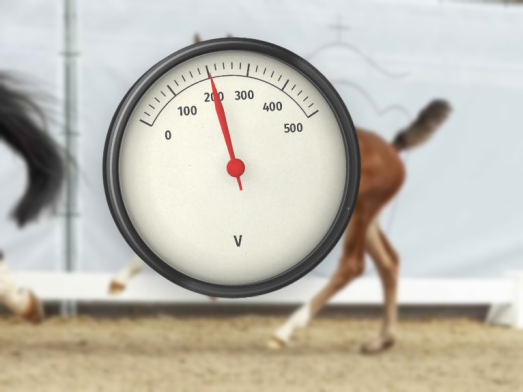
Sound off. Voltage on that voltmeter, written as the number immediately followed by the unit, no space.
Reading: 200V
